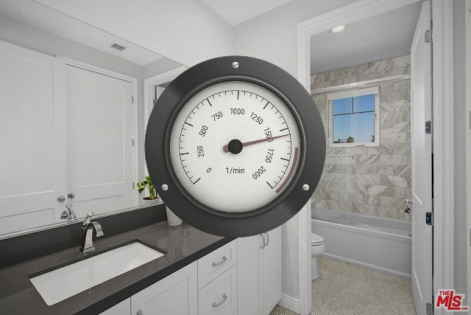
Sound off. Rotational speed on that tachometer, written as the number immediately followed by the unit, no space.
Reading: 1550rpm
